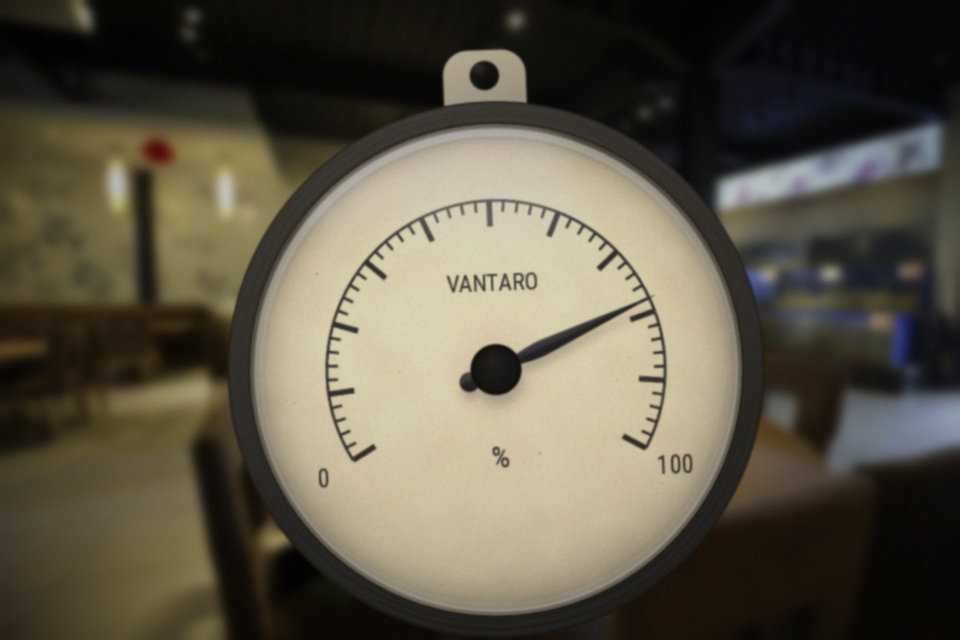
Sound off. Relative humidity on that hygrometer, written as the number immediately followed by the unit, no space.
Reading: 78%
